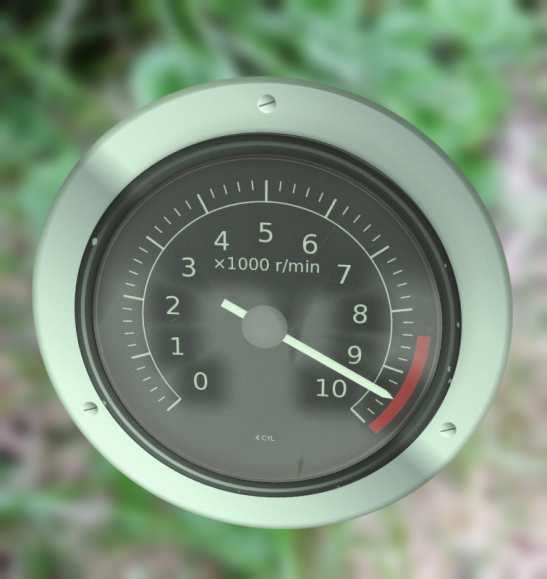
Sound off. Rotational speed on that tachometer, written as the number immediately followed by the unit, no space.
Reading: 9400rpm
